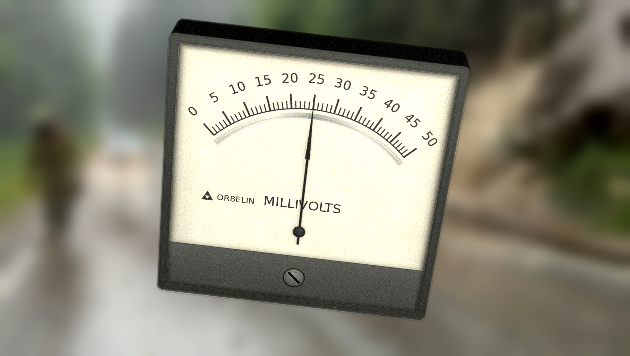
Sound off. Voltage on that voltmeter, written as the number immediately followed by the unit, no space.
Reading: 25mV
